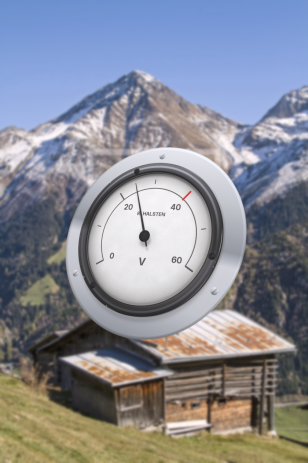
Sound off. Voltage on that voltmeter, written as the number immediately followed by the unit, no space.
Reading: 25V
